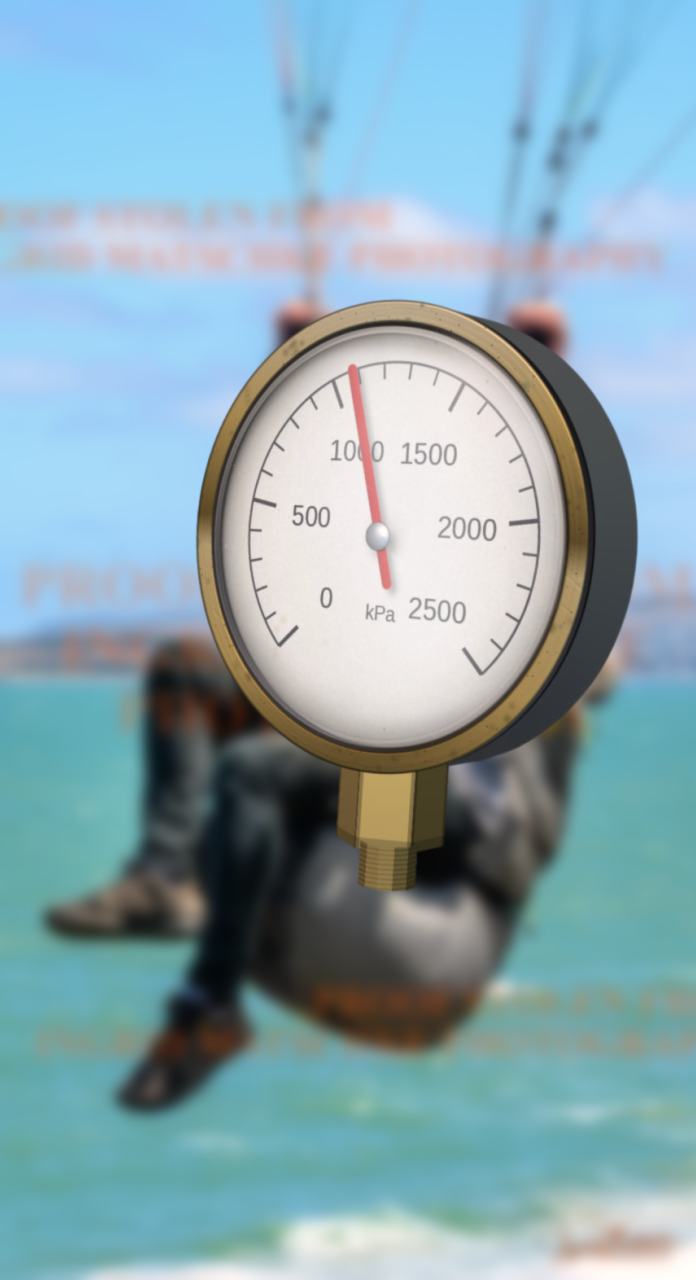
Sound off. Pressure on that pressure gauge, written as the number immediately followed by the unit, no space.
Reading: 1100kPa
